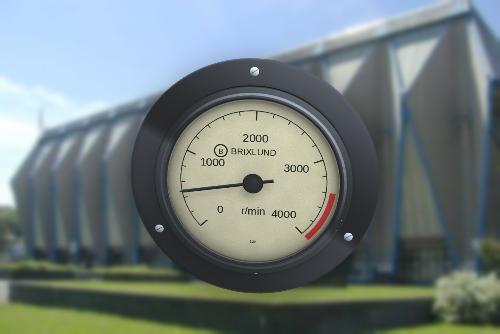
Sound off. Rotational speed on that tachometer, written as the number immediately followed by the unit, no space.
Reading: 500rpm
